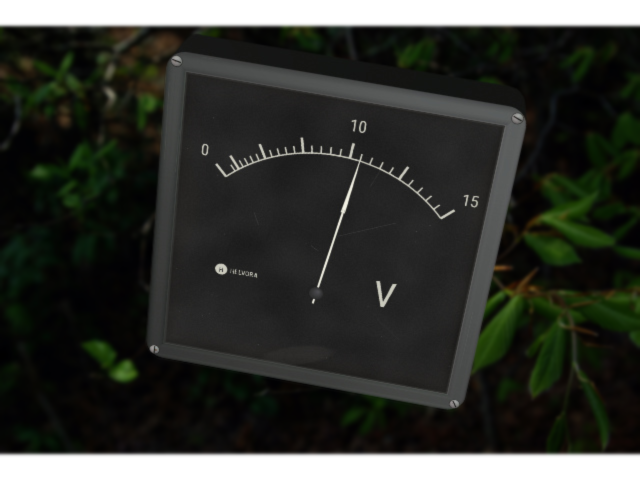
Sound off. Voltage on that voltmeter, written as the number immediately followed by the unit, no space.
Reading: 10.5V
